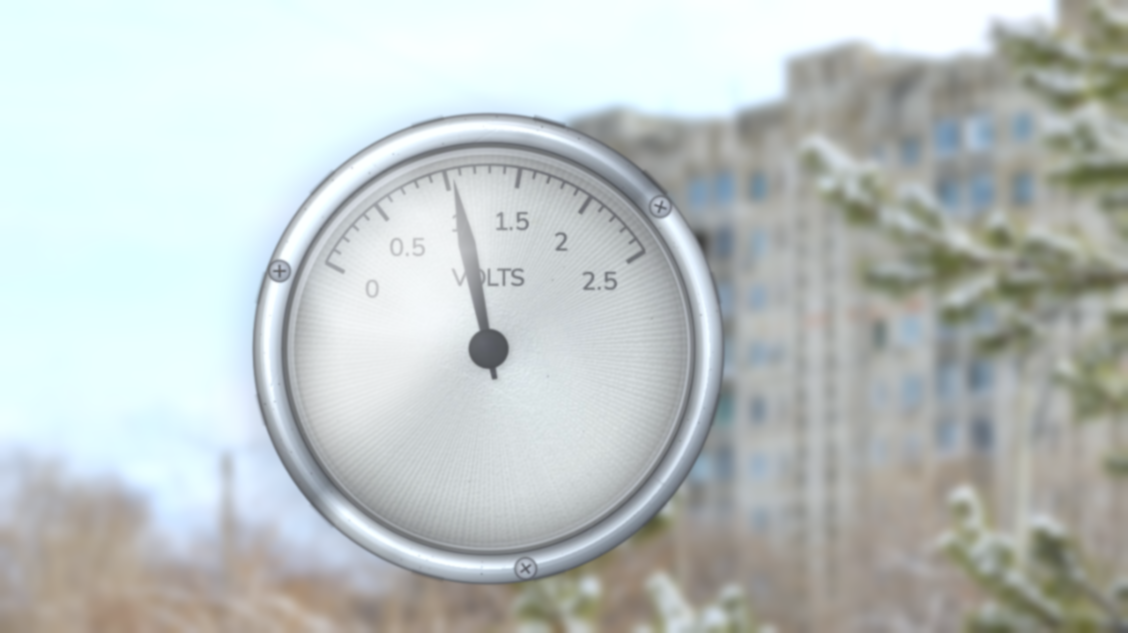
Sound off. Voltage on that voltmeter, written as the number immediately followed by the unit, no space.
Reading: 1.05V
